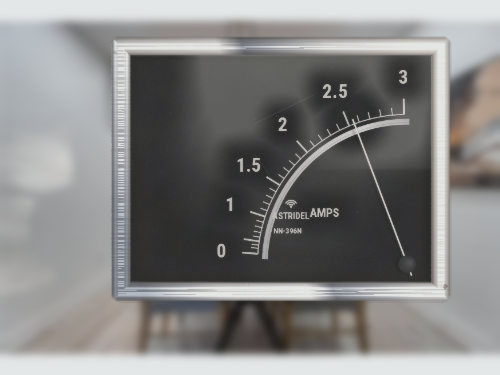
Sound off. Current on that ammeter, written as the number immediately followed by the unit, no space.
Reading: 2.55A
